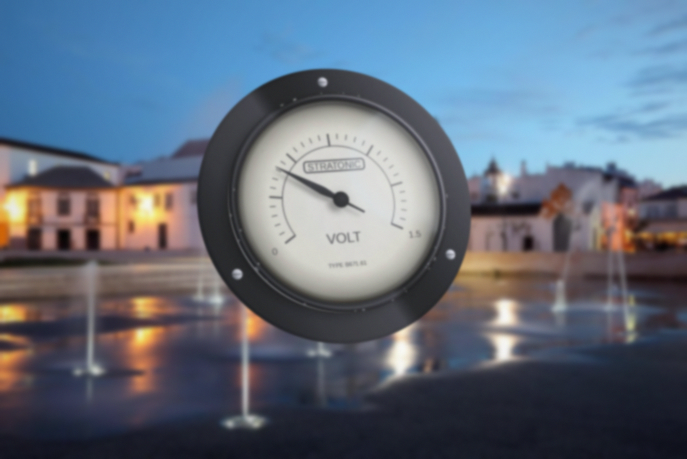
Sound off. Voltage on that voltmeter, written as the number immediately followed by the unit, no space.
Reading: 0.4V
